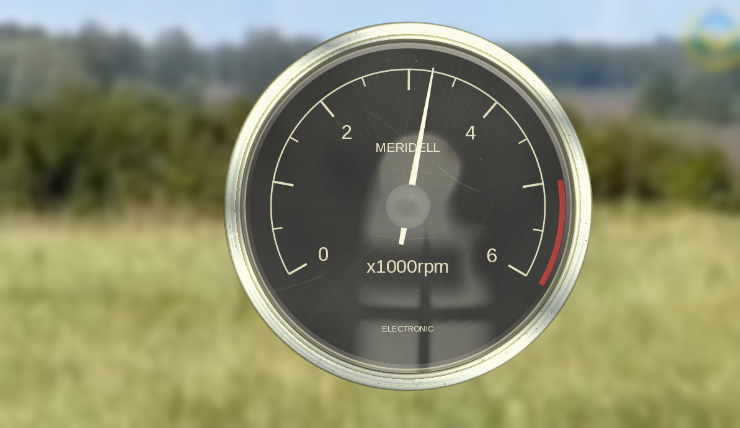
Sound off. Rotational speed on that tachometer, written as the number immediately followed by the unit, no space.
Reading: 3250rpm
